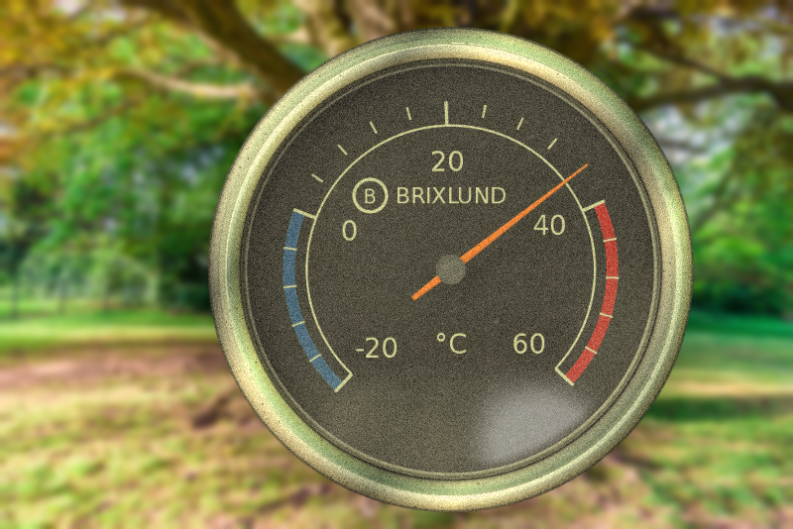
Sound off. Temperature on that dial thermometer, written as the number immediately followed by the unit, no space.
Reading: 36°C
